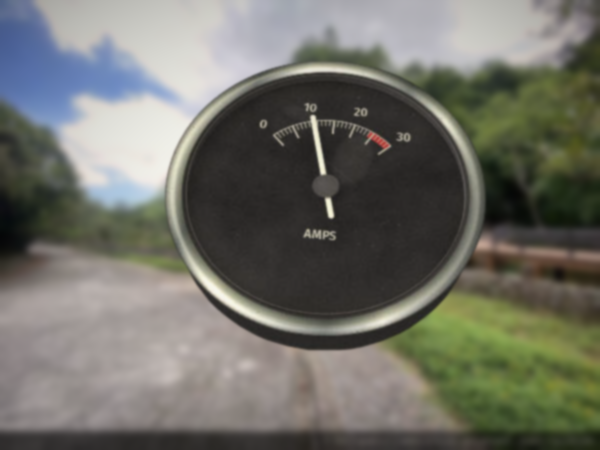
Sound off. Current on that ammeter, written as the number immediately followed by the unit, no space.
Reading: 10A
